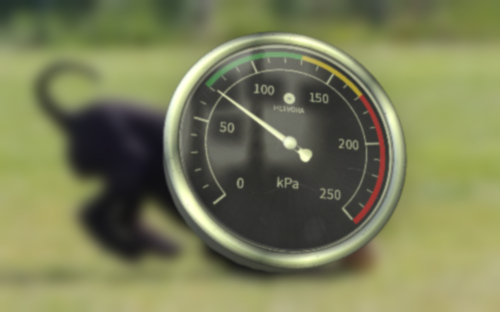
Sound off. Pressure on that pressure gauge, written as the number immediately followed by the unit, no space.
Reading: 70kPa
